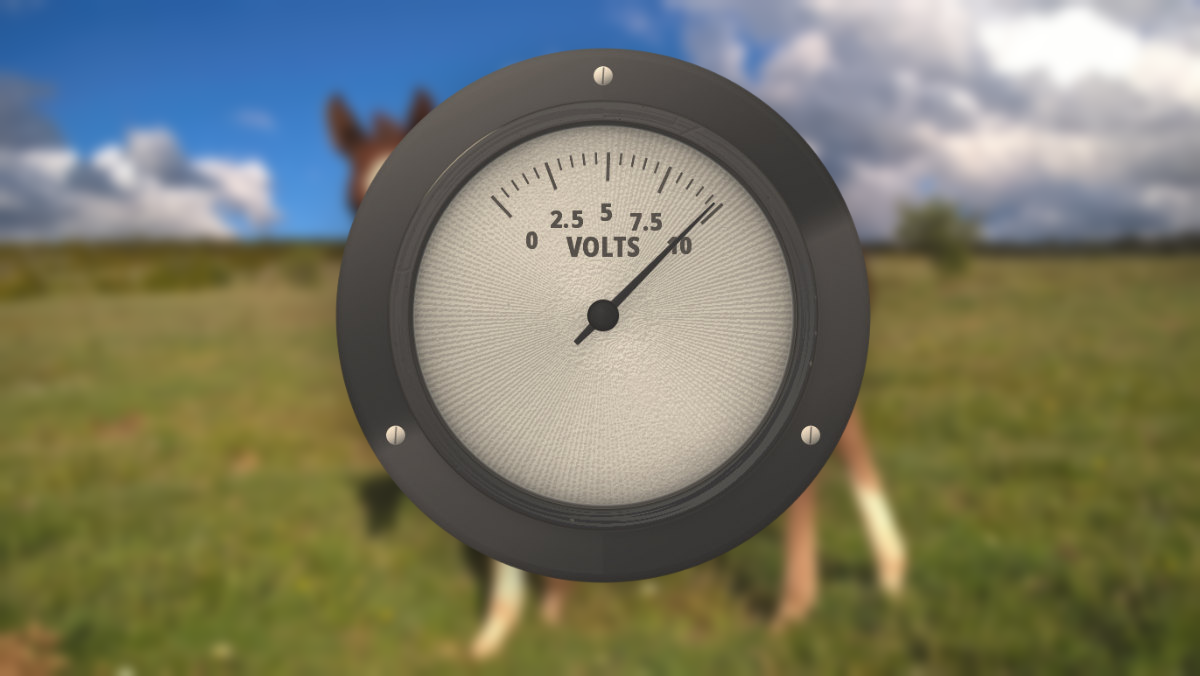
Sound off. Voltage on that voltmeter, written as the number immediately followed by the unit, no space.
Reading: 9.75V
